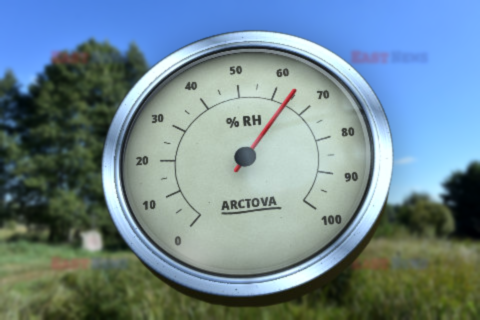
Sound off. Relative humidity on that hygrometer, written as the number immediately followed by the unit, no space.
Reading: 65%
